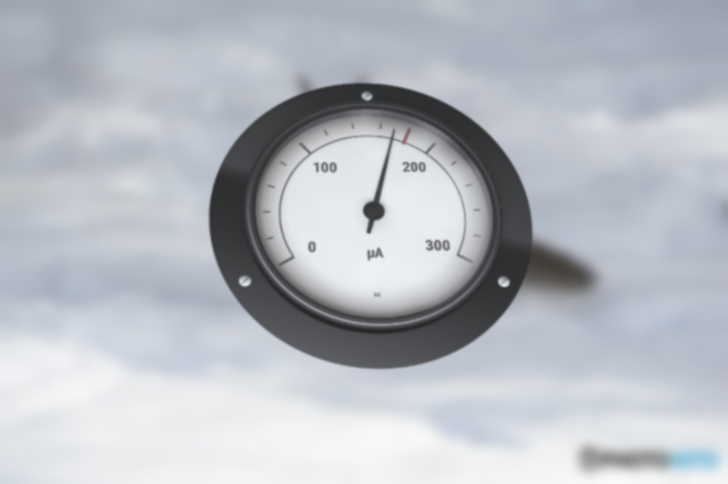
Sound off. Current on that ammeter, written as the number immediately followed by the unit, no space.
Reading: 170µA
